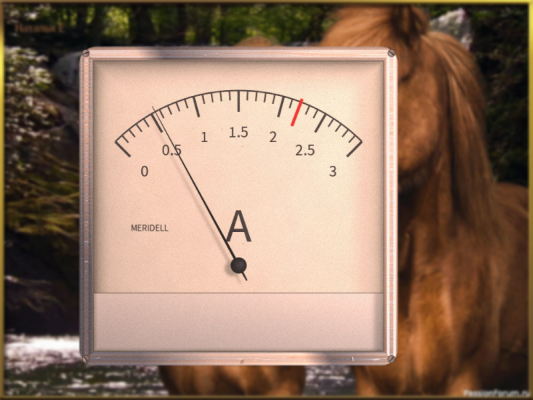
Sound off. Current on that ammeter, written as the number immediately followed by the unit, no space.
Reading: 0.55A
